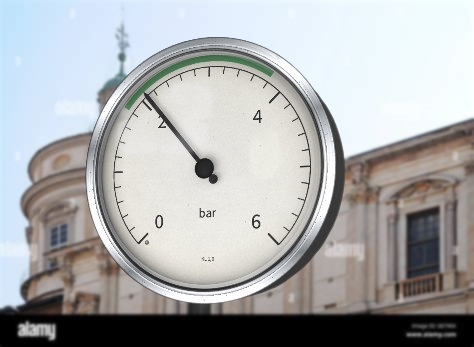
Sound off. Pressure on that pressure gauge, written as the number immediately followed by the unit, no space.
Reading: 2.1bar
